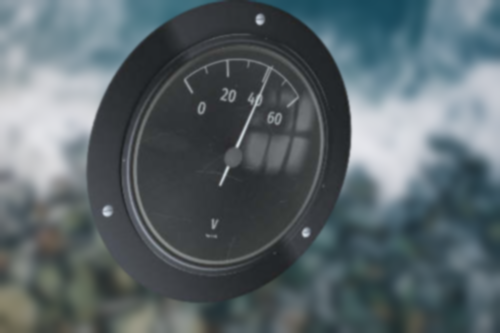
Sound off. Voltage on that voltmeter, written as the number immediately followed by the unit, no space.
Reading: 40V
